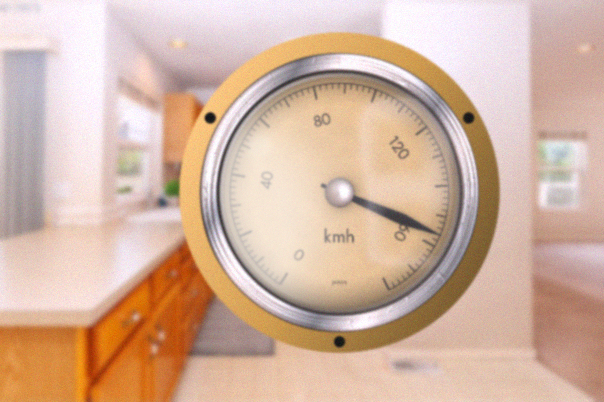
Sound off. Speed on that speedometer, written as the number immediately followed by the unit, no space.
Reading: 156km/h
